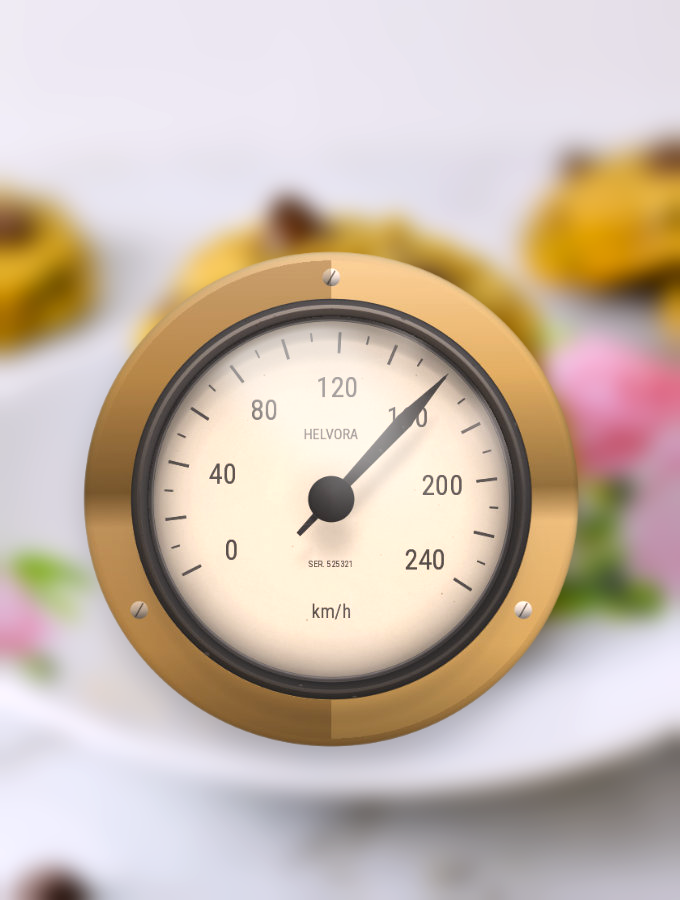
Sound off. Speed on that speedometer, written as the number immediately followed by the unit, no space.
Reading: 160km/h
